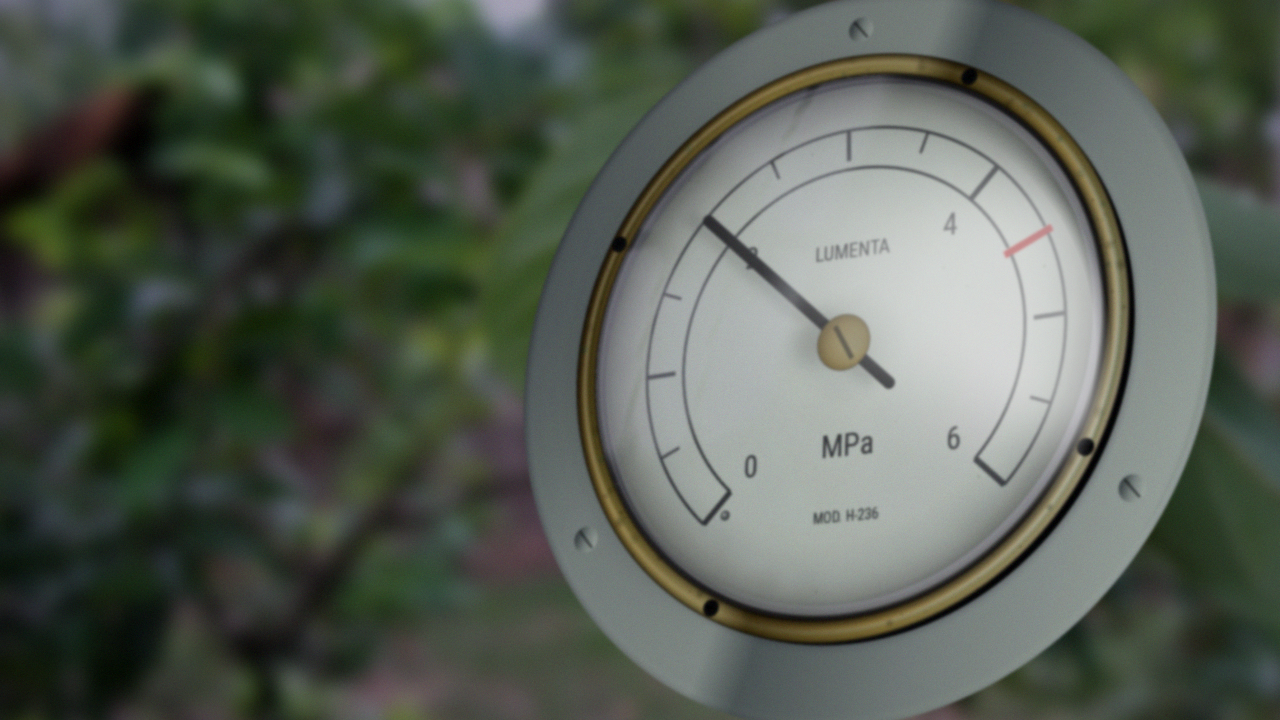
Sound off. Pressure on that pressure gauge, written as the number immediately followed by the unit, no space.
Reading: 2MPa
